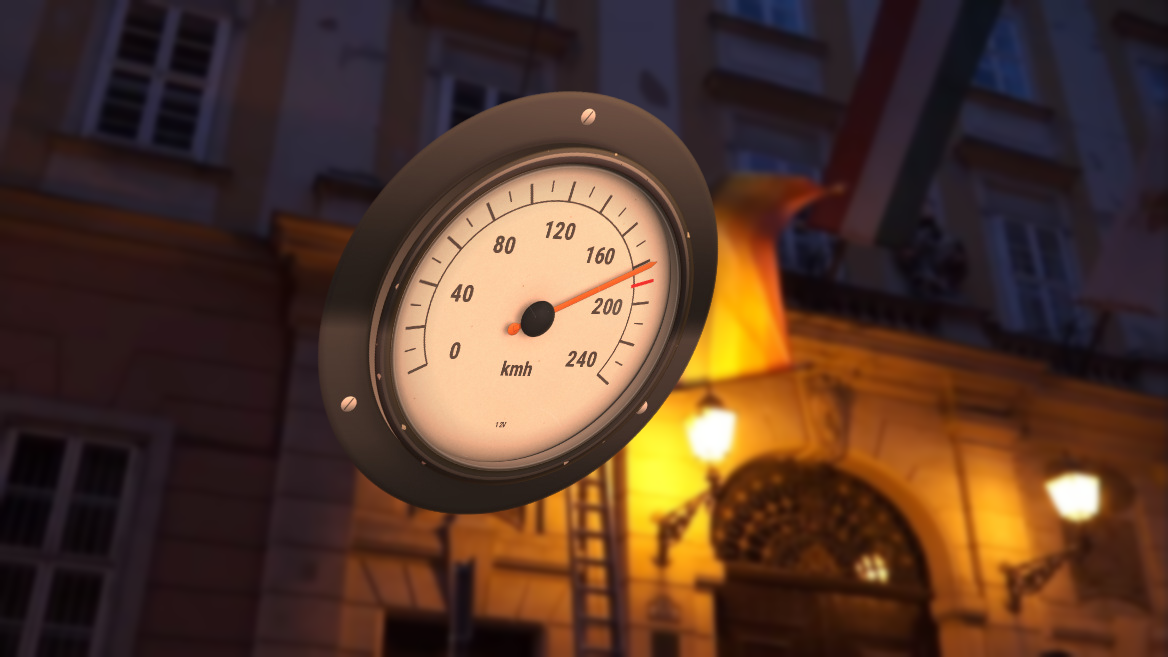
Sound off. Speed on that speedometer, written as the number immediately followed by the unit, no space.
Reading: 180km/h
